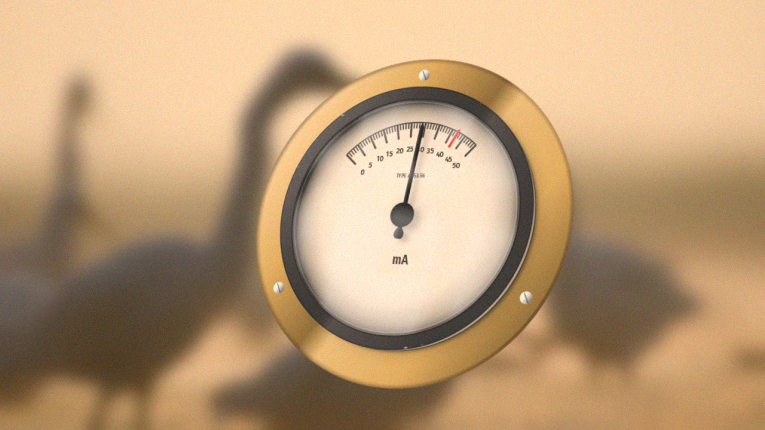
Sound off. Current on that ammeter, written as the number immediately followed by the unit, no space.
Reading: 30mA
